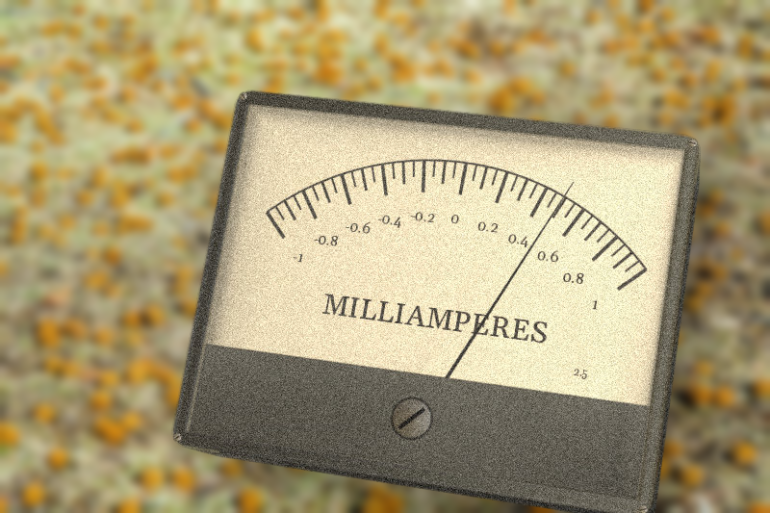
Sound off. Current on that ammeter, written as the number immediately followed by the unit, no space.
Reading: 0.5mA
